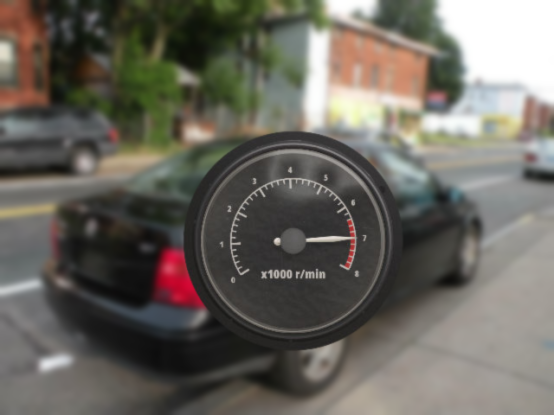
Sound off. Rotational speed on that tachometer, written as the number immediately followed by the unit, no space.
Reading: 7000rpm
